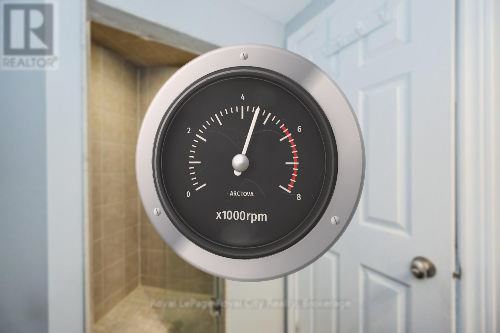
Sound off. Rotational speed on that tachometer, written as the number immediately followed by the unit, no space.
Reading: 4600rpm
